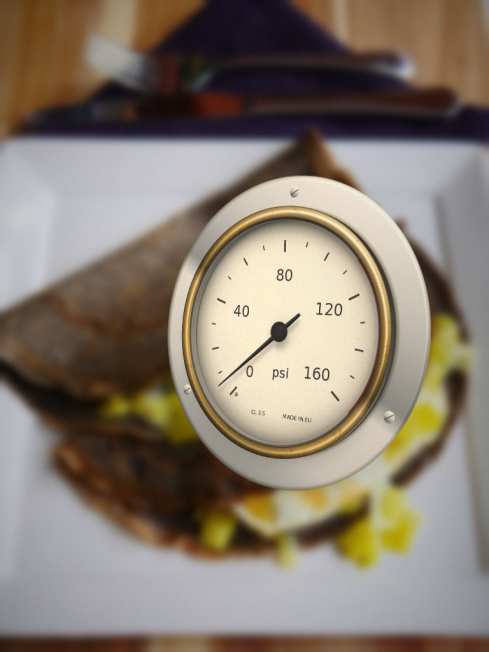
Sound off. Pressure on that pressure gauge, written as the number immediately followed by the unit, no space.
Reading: 5psi
